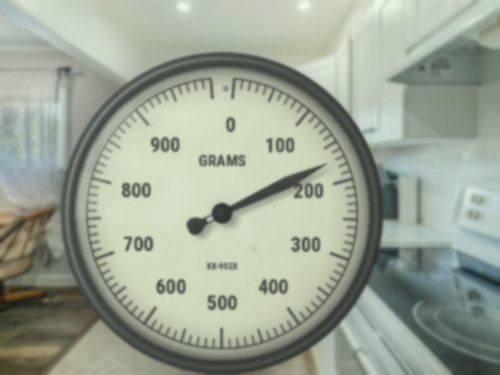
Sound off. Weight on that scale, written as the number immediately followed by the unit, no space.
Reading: 170g
